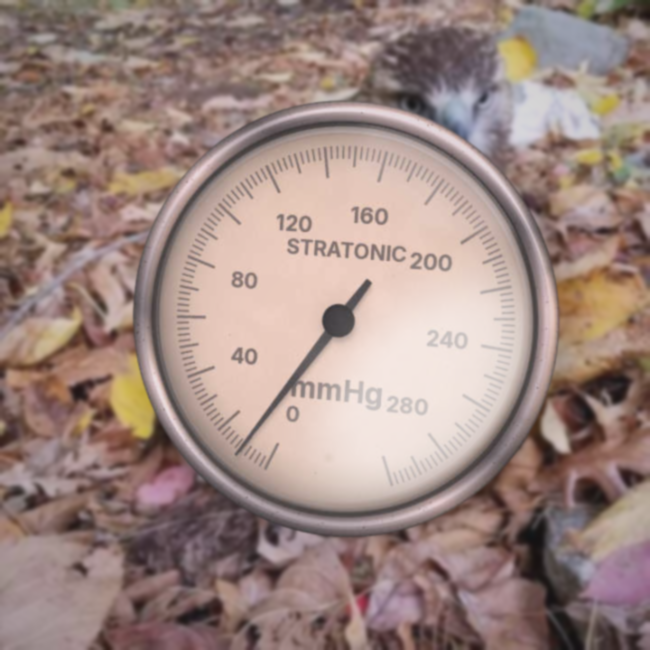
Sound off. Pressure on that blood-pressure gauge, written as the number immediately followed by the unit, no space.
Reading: 10mmHg
